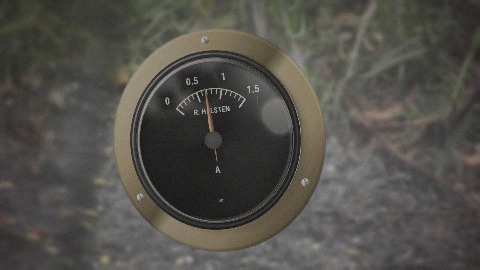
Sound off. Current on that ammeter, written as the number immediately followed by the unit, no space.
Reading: 0.7A
